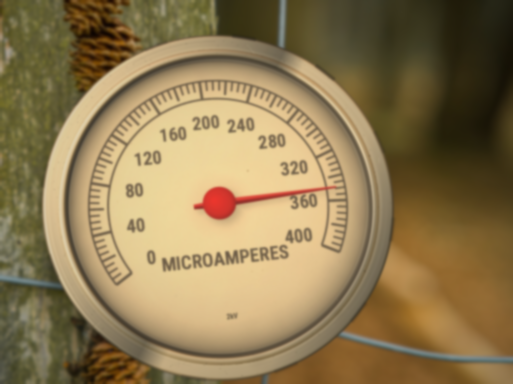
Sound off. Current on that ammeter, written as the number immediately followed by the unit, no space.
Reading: 350µA
